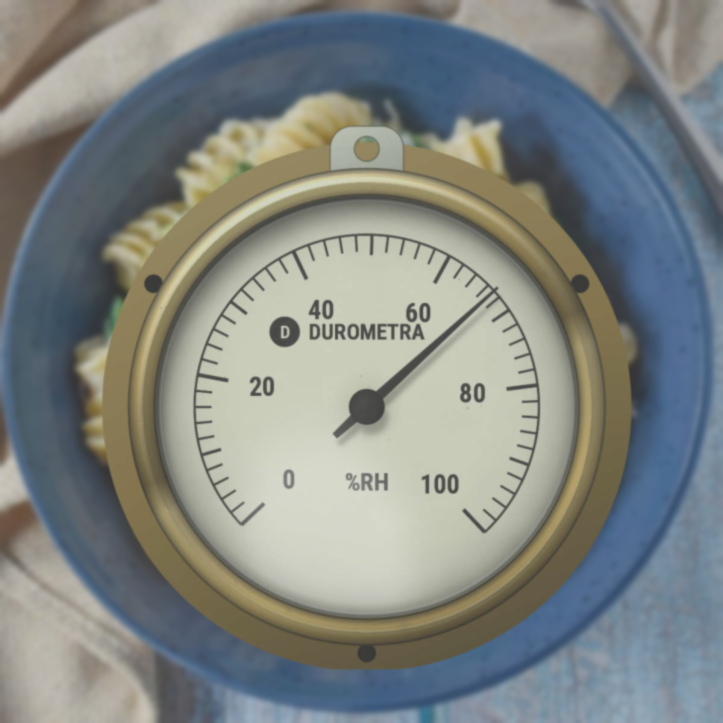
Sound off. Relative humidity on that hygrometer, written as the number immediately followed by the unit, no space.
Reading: 67%
